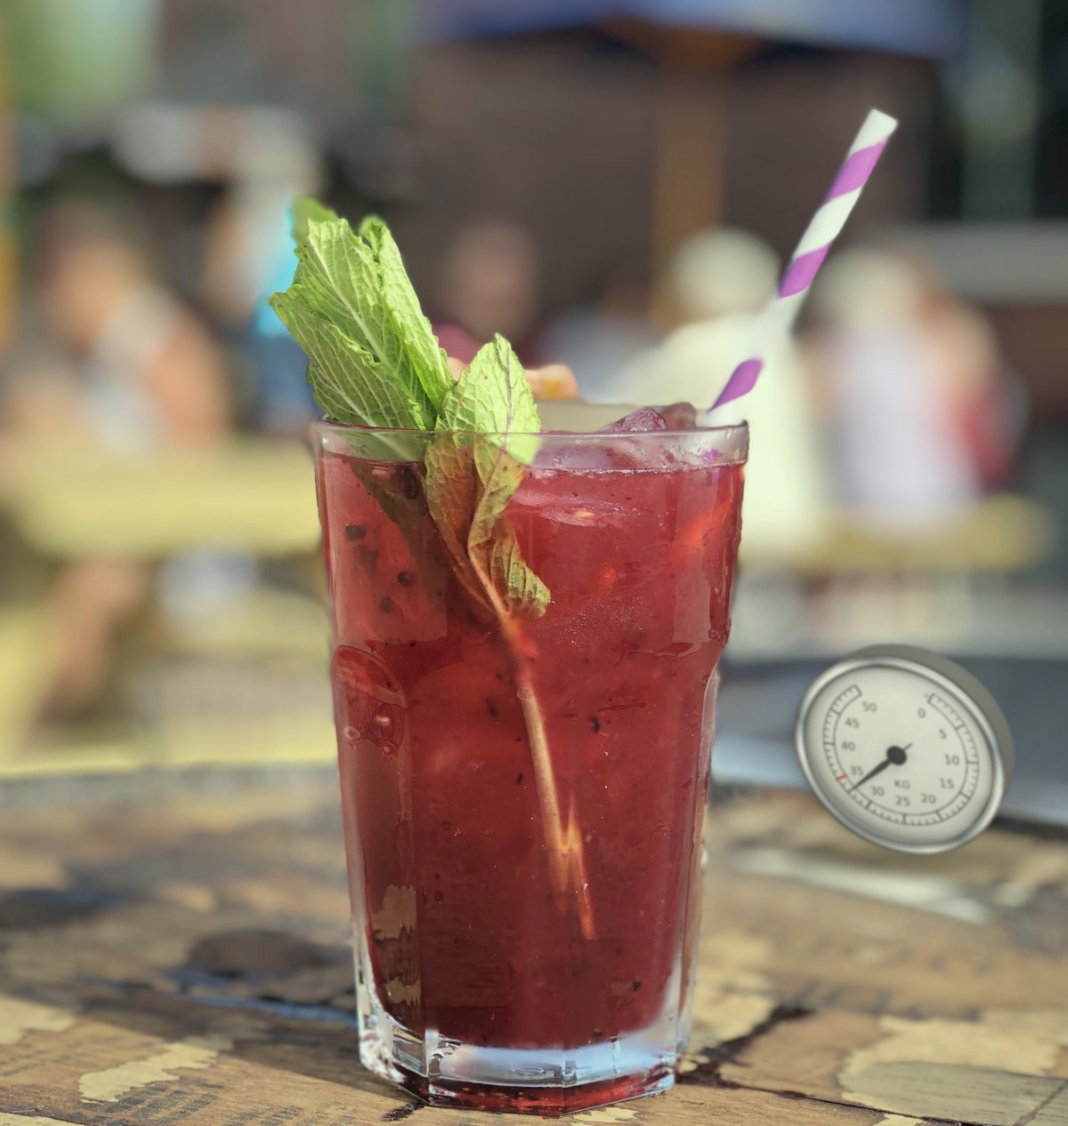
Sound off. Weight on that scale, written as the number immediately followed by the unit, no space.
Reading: 33kg
